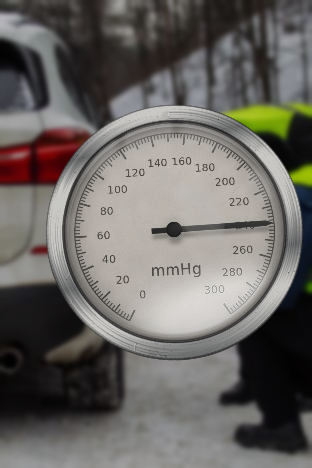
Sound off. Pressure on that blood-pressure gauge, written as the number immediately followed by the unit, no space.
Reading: 240mmHg
